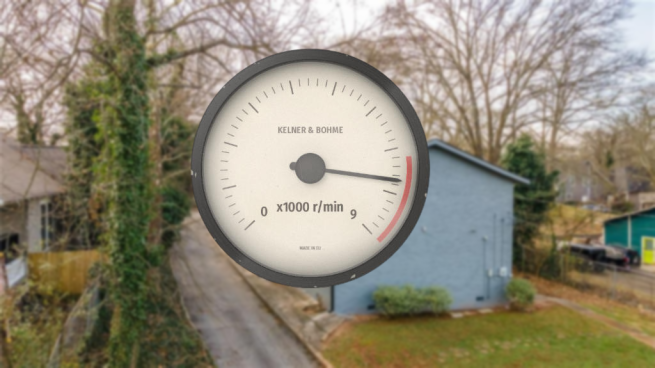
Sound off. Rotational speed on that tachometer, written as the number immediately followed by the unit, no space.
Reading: 7700rpm
